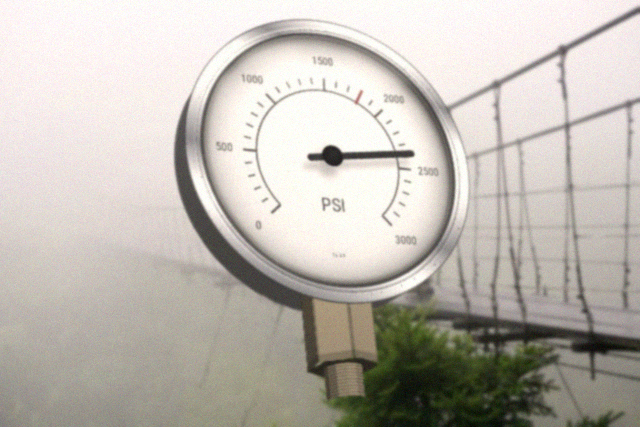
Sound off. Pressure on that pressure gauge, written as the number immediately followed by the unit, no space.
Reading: 2400psi
